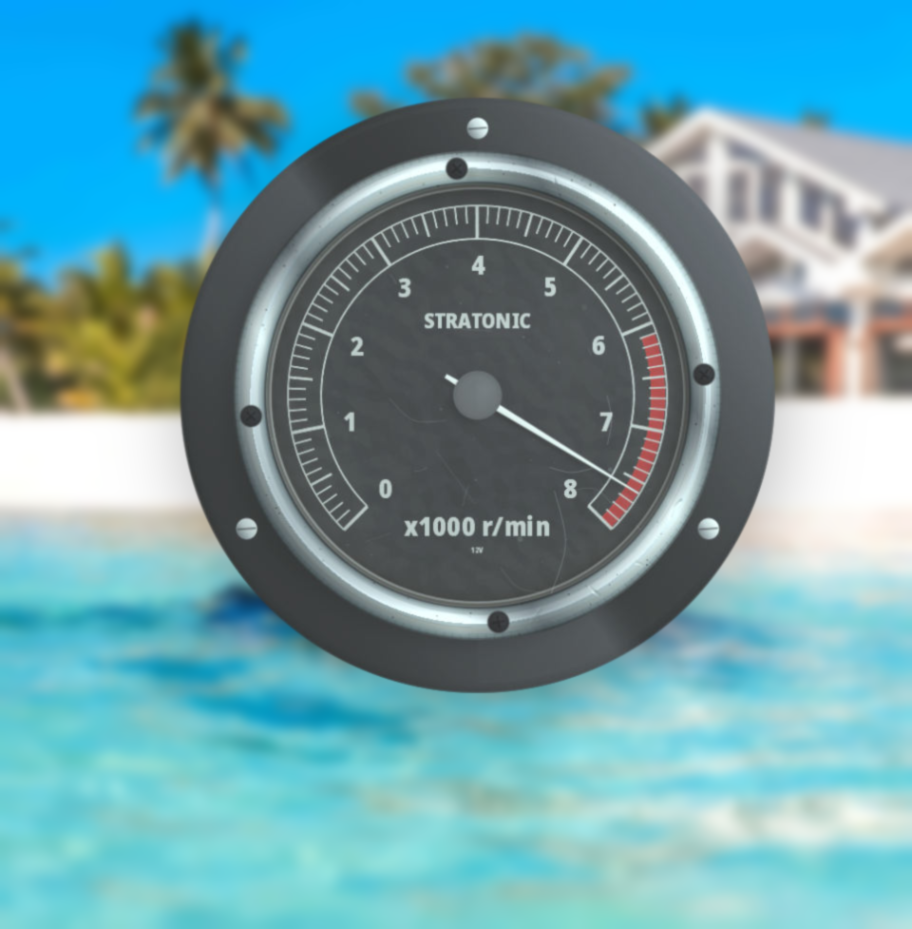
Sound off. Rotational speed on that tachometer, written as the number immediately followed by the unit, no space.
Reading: 7600rpm
